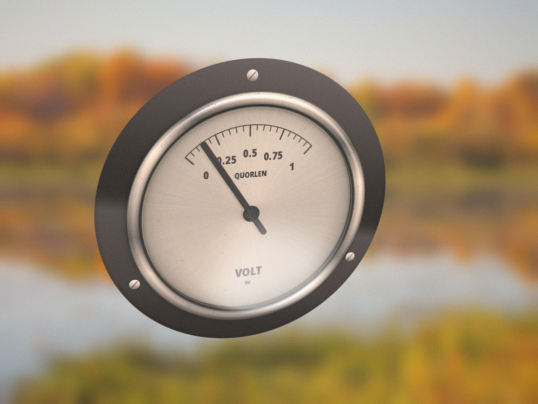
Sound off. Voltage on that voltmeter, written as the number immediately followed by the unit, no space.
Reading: 0.15V
